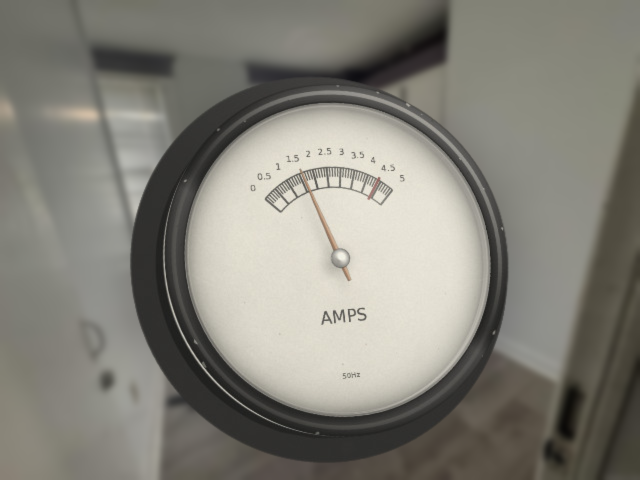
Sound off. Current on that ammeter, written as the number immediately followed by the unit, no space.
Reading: 1.5A
